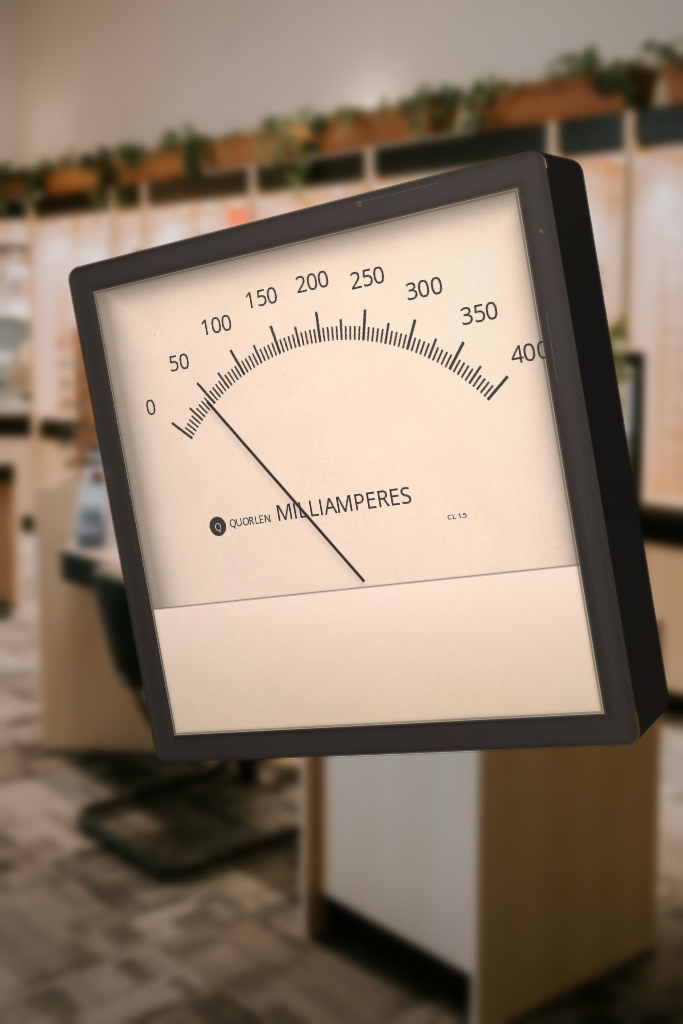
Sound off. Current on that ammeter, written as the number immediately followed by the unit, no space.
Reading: 50mA
